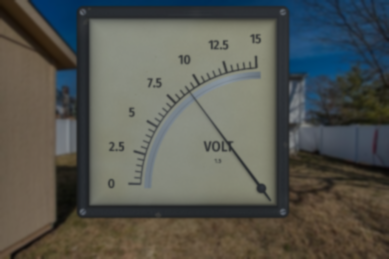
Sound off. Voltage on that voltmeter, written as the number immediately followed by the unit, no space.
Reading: 9V
